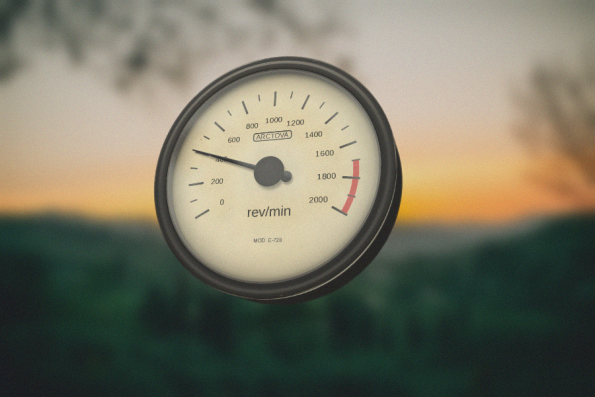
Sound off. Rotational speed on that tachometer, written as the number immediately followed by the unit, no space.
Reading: 400rpm
